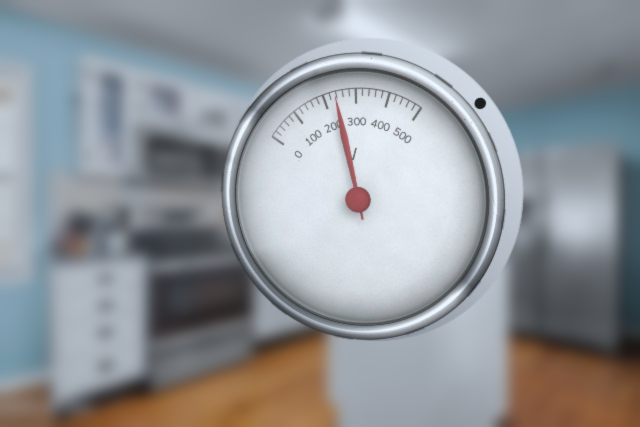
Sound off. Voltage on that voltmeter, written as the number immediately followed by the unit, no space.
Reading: 240V
